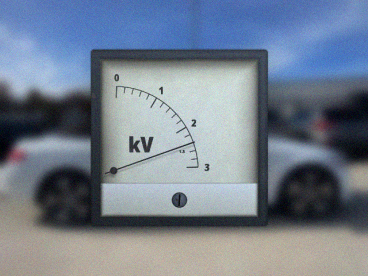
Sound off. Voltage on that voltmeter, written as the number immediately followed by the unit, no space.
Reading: 2.4kV
